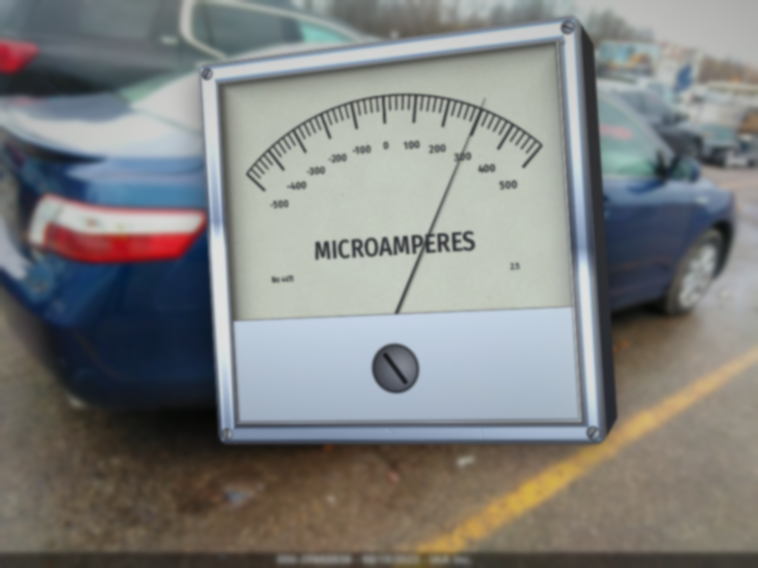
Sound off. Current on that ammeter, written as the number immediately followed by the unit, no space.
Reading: 300µA
